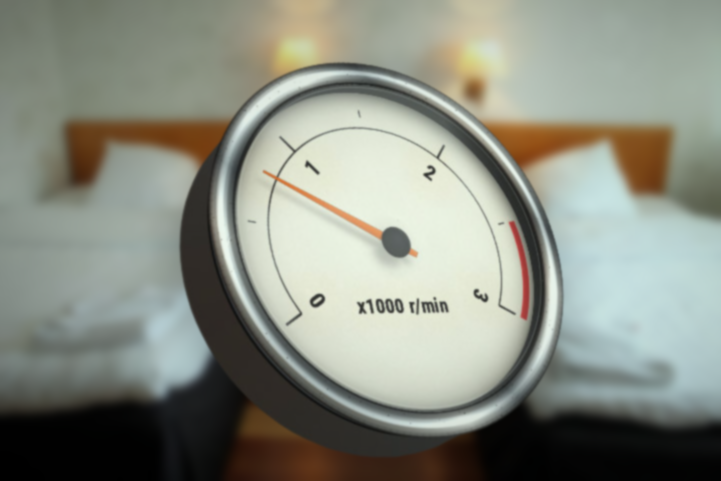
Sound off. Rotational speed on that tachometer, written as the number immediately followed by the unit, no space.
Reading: 750rpm
